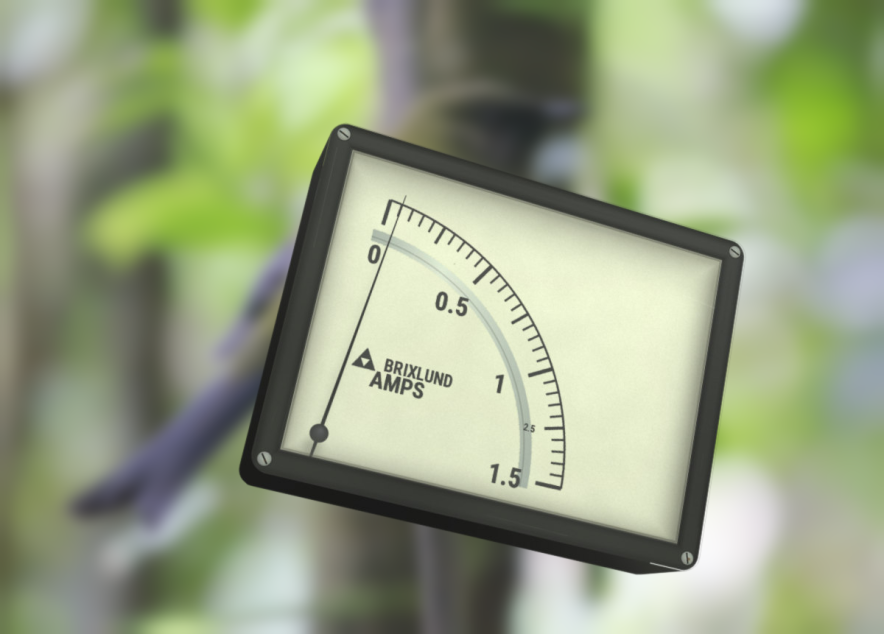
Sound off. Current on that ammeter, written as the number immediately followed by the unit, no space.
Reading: 0.05A
